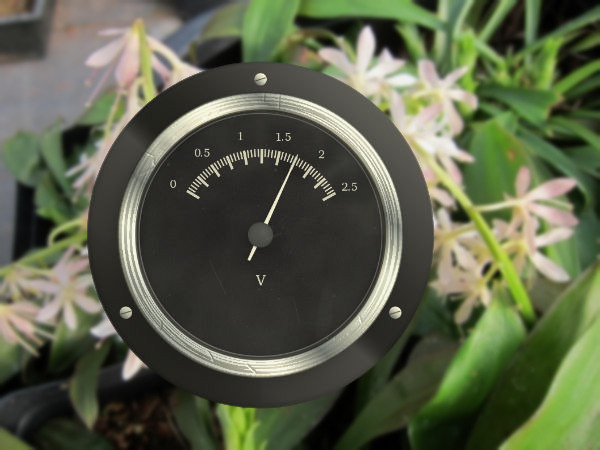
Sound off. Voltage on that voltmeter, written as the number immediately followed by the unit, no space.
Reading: 1.75V
